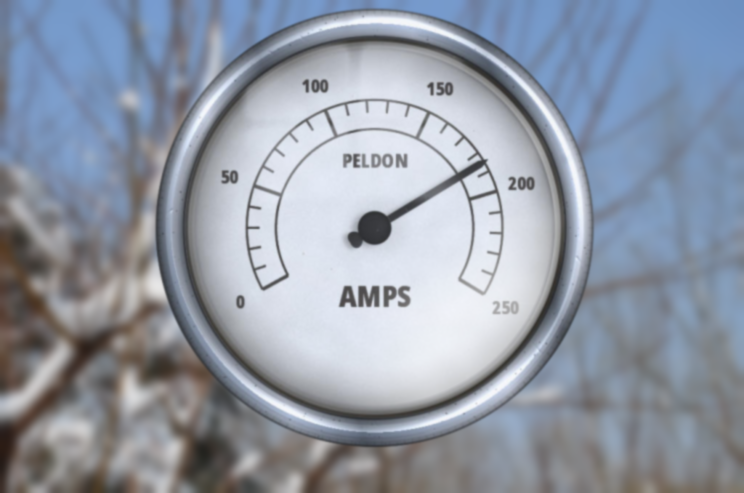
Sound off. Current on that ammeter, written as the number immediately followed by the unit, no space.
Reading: 185A
